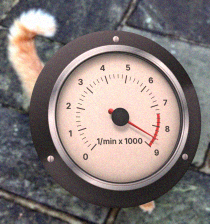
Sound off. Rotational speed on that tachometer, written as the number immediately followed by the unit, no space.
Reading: 8600rpm
